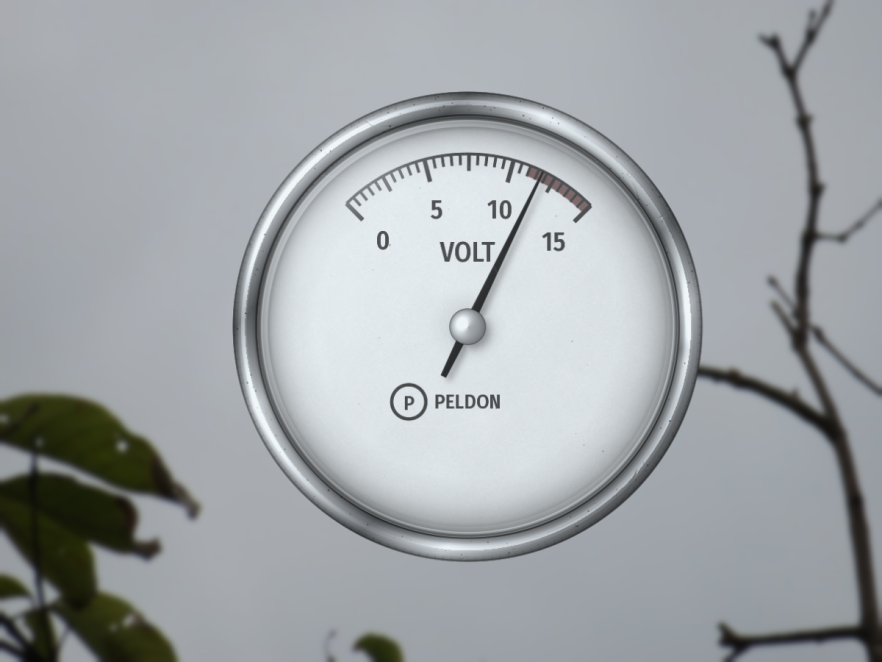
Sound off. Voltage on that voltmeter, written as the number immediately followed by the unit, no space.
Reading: 11.75V
